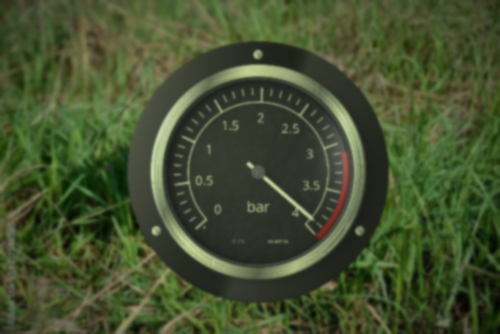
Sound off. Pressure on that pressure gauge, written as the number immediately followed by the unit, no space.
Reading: 3.9bar
